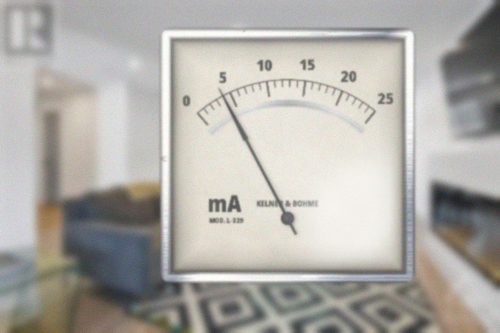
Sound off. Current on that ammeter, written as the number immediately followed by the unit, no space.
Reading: 4mA
